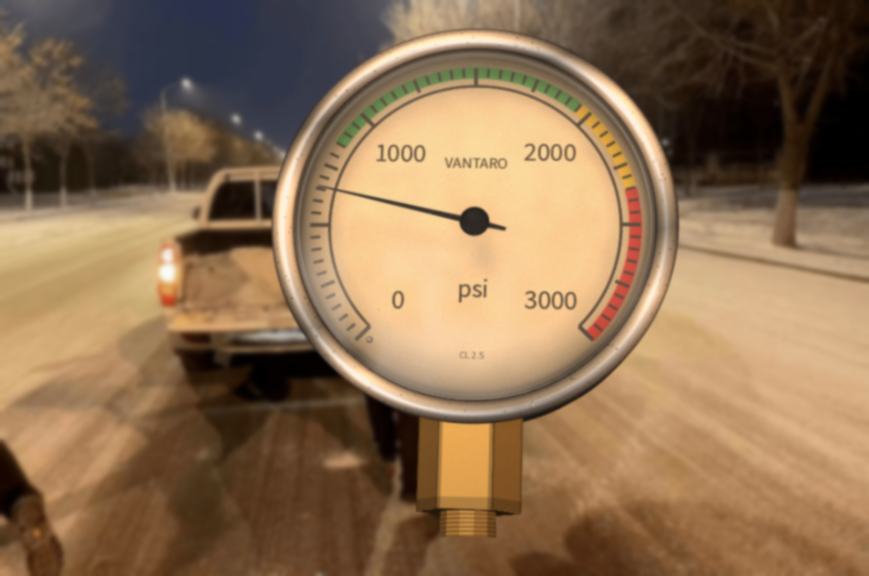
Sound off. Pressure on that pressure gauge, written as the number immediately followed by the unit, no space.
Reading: 650psi
